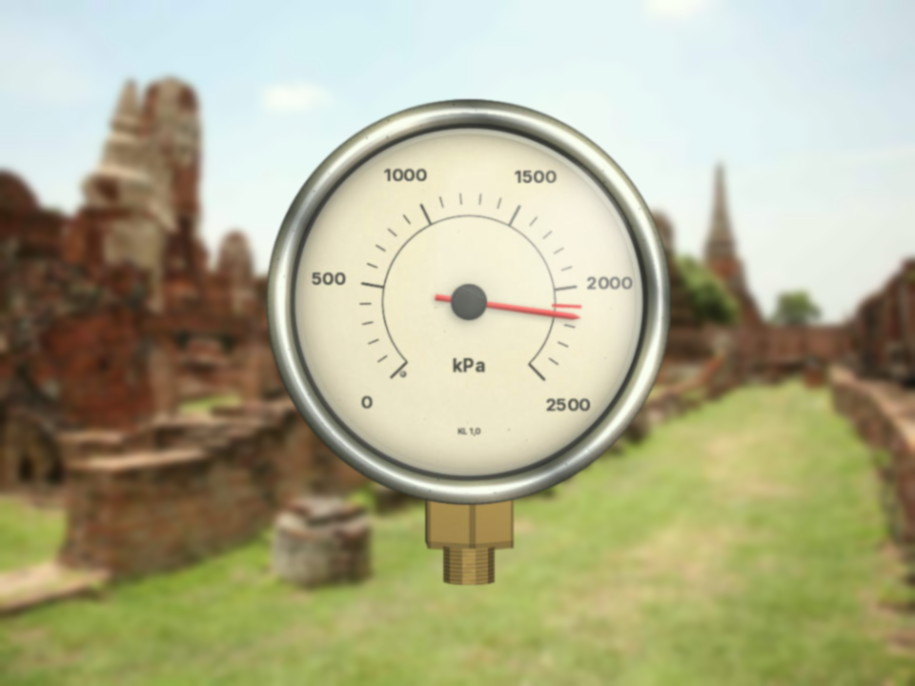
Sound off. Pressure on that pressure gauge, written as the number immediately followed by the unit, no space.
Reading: 2150kPa
